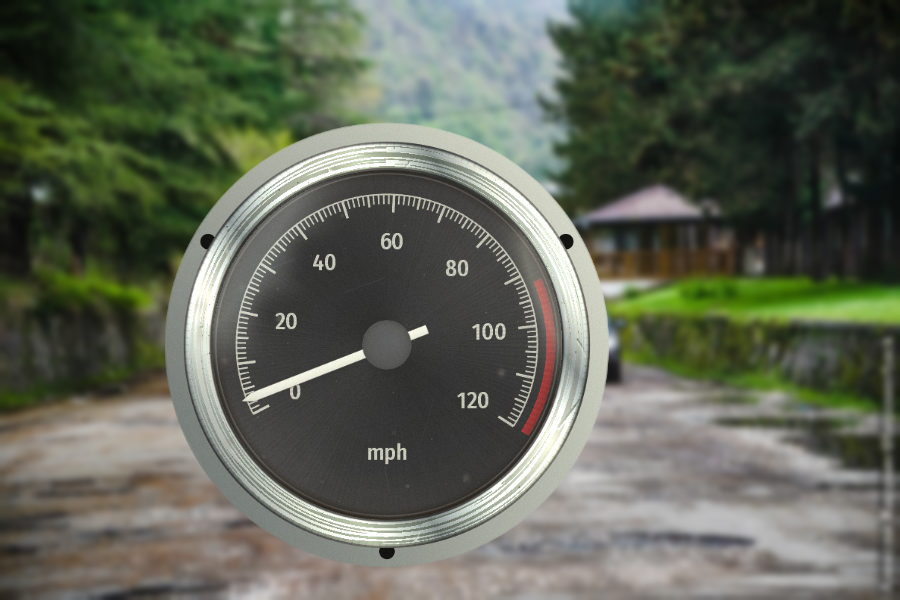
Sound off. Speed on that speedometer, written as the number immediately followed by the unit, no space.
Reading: 3mph
